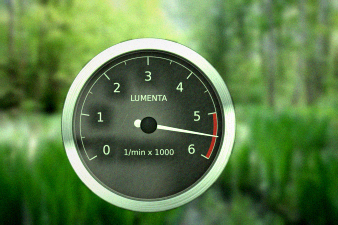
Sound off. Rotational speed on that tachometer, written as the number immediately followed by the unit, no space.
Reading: 5500rpm
